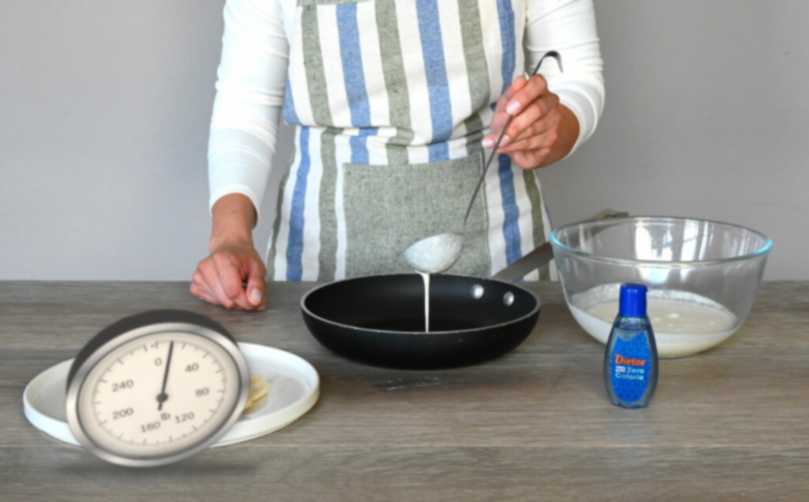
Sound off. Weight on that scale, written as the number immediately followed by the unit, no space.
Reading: 10lb
